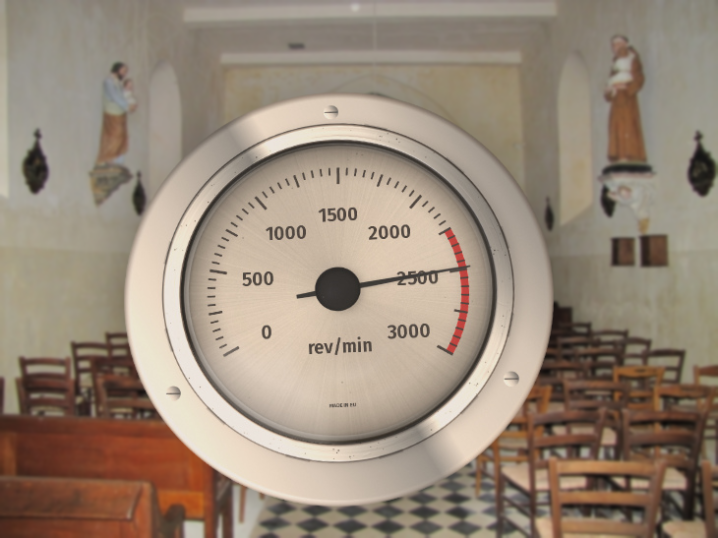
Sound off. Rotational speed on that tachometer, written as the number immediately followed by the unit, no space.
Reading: 2500rpm
